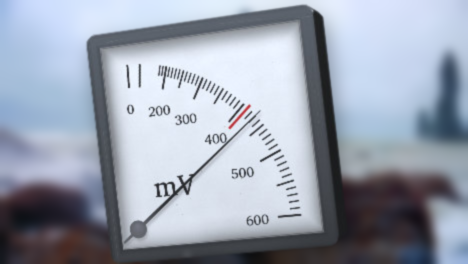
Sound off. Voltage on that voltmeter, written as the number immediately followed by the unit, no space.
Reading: 430mV
